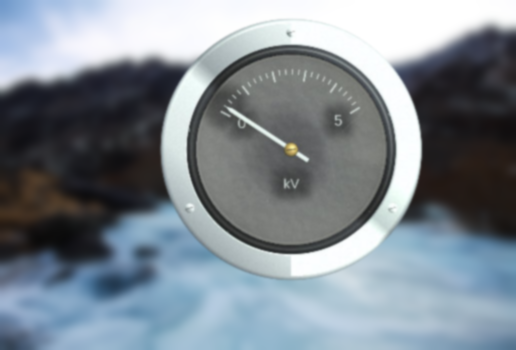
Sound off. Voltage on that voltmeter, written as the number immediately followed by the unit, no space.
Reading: 0.2kV
